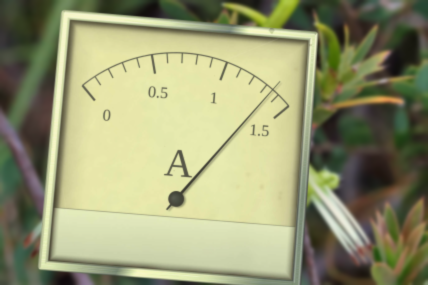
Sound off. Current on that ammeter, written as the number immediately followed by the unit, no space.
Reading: 1.35A
